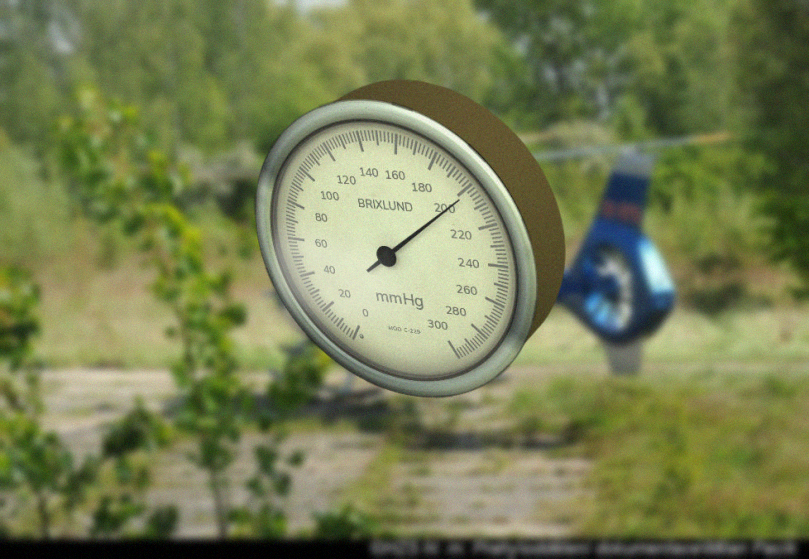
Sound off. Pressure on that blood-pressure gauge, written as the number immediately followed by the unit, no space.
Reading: 202mmHg
